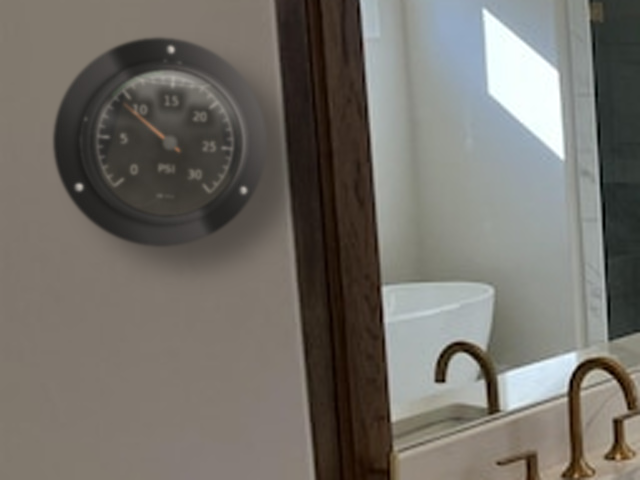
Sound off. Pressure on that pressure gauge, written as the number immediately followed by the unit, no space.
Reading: 9psi
